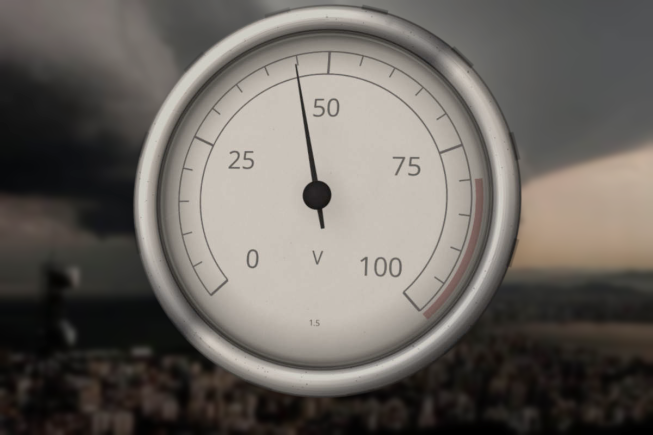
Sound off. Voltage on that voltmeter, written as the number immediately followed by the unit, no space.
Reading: 45V
